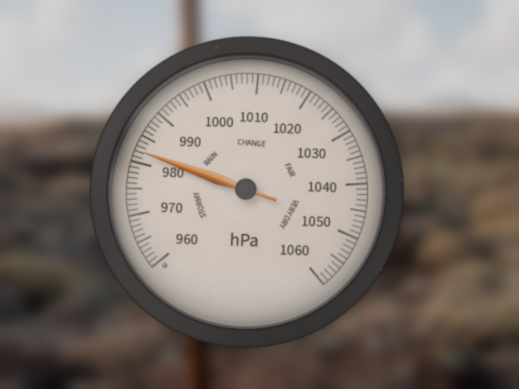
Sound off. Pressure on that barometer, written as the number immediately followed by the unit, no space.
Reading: 982hPa
